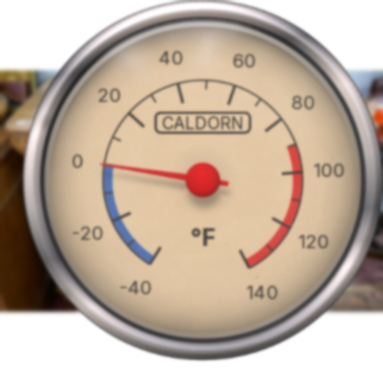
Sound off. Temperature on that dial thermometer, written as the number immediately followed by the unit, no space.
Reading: 0°F
